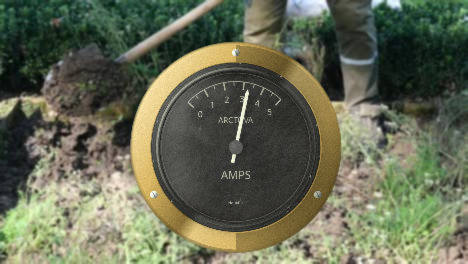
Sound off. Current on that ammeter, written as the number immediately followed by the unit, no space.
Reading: 3.25A
